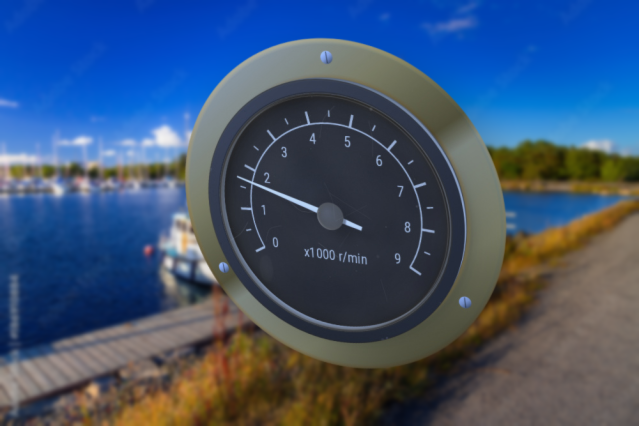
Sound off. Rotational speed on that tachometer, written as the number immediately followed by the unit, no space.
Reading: 1750rpm
